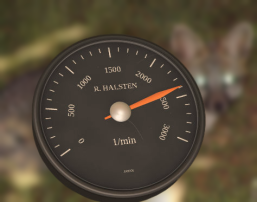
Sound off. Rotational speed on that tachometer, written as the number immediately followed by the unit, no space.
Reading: 2400rpm
